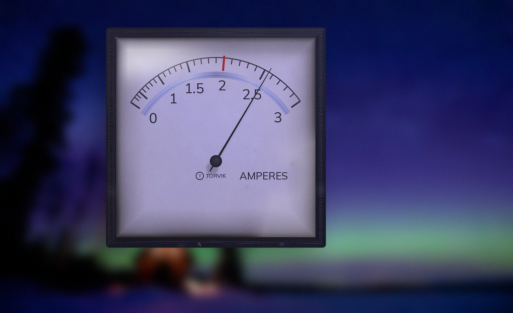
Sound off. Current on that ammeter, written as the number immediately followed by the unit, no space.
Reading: 2.55A
